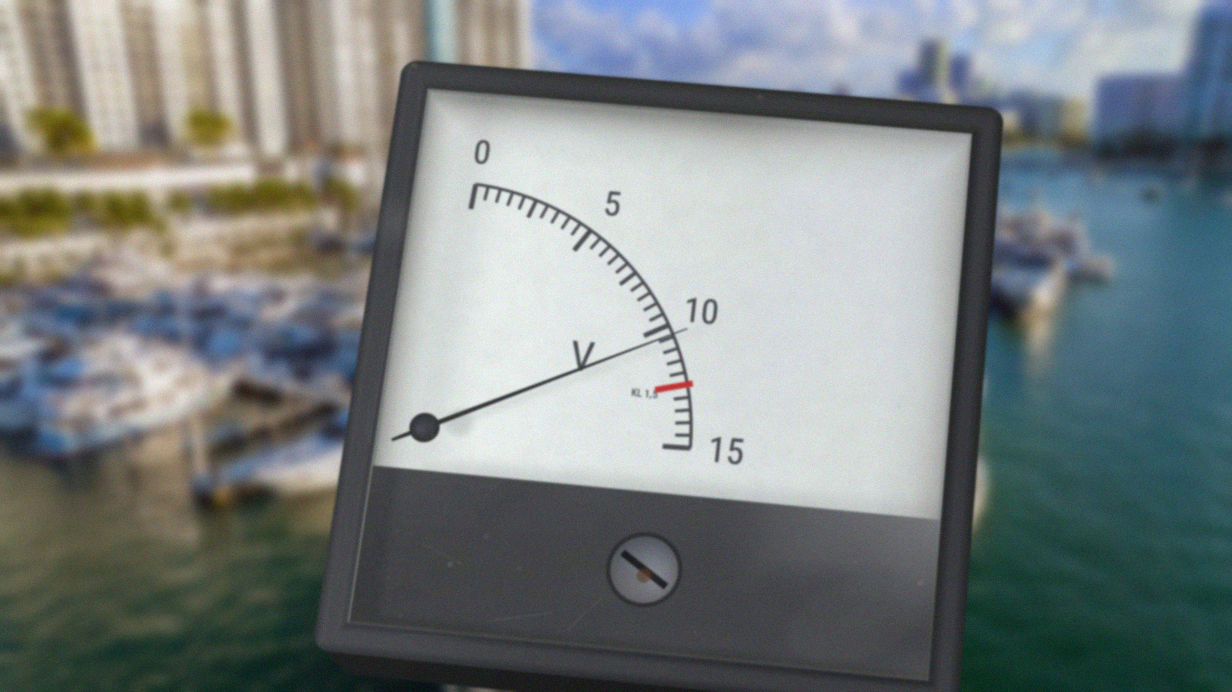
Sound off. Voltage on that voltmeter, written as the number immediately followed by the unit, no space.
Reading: 10.5V
